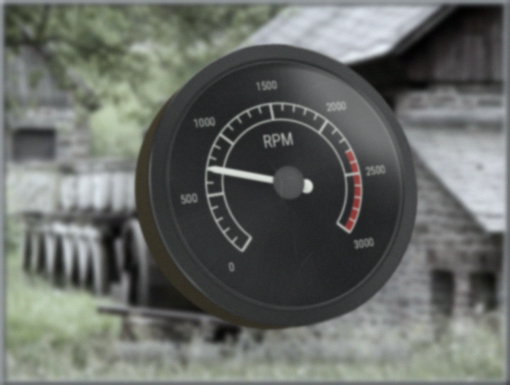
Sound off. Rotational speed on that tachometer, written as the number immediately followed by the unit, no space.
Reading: 700rpm
